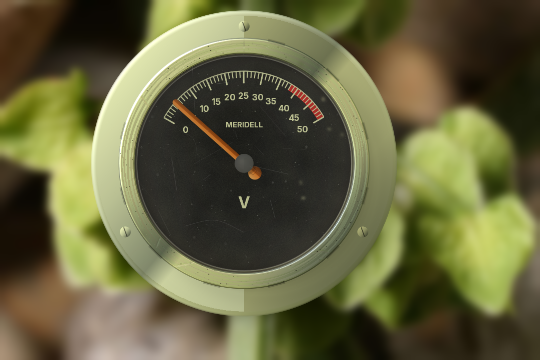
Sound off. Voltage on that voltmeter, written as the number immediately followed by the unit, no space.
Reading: 5V
